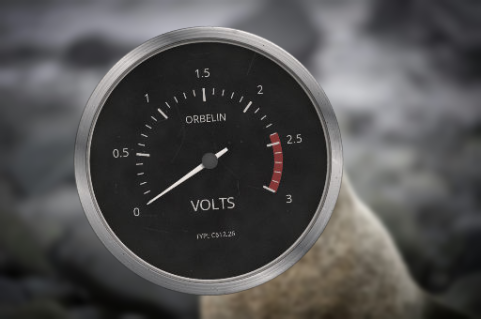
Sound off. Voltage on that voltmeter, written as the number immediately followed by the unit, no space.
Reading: 0V
